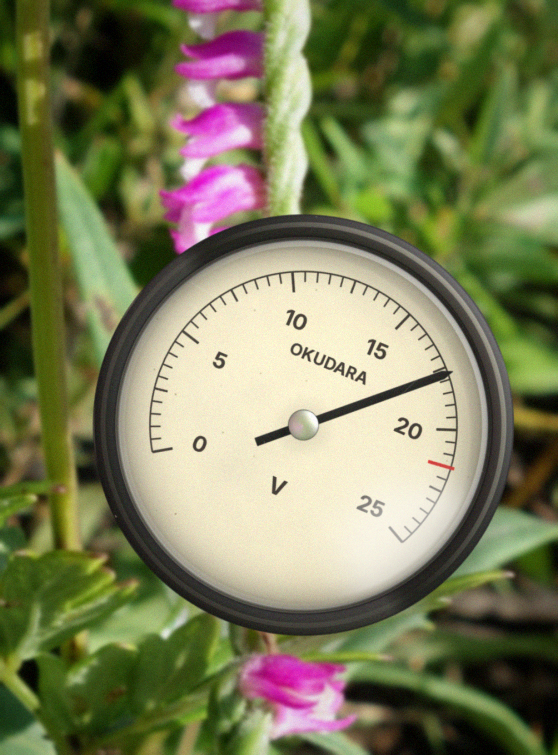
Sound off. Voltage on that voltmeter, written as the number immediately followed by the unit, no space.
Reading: 17.75V
